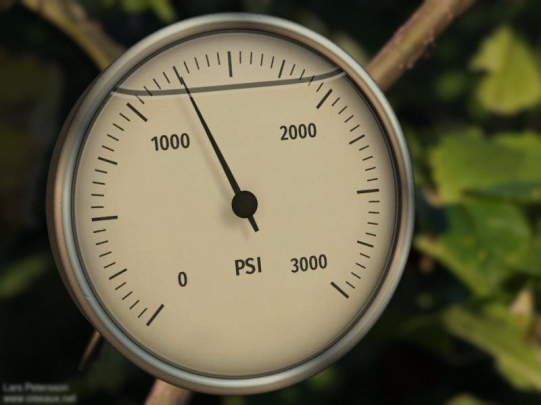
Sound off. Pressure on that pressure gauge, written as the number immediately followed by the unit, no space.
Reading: 1250psi
